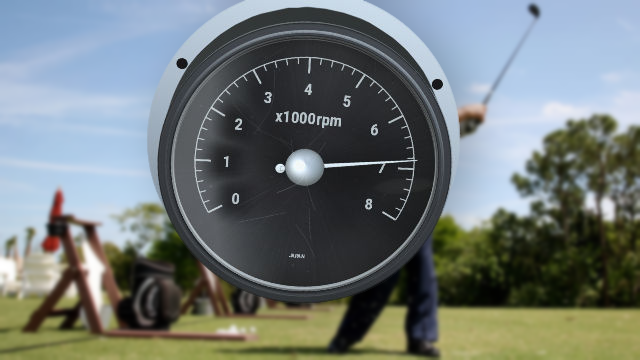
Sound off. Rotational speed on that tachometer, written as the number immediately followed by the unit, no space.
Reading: 6800rpm
